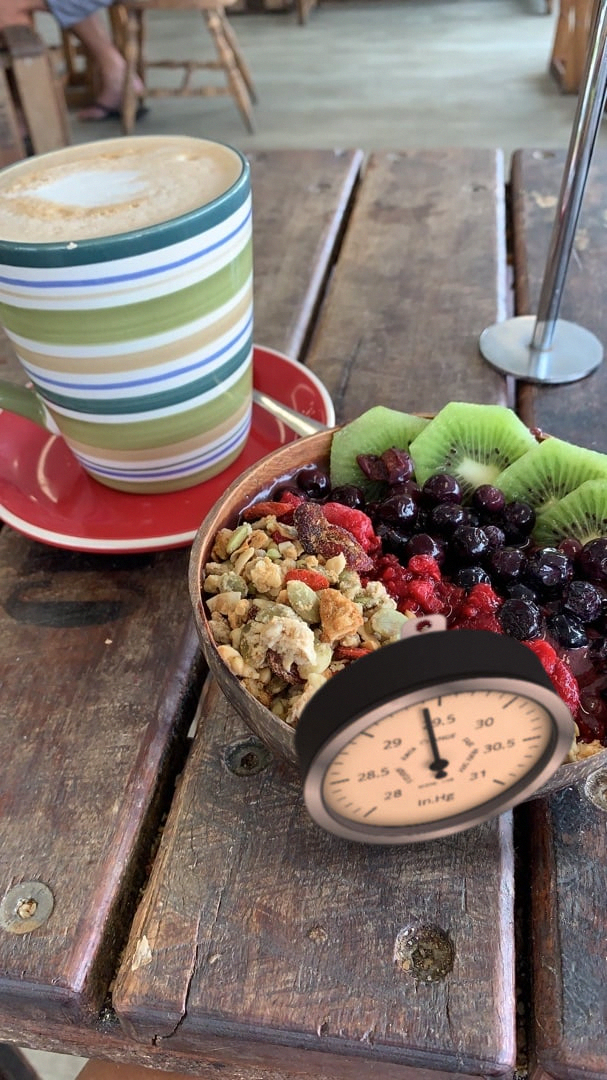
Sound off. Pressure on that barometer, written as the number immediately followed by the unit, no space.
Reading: 29.4inHg
